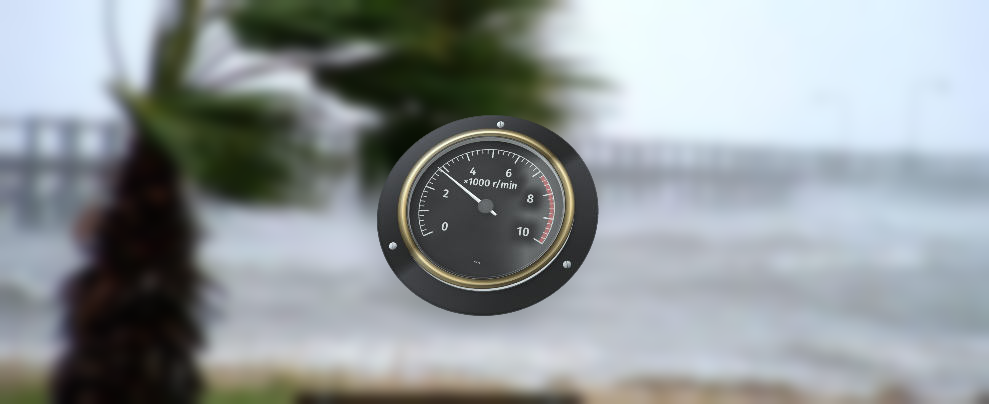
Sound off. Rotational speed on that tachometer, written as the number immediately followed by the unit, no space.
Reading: 2800rpm
